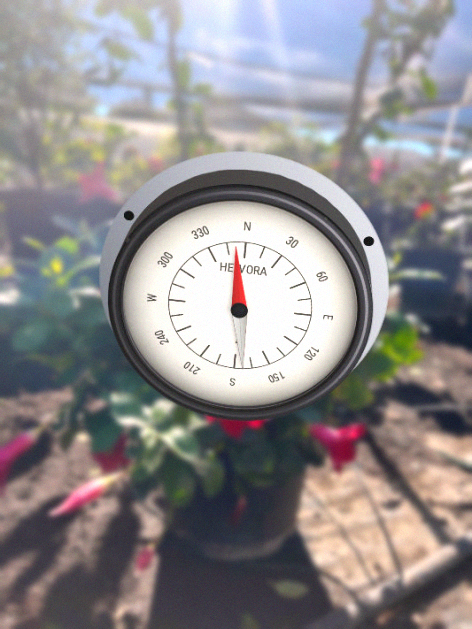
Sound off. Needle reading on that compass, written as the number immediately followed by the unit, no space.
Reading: 352.5°
